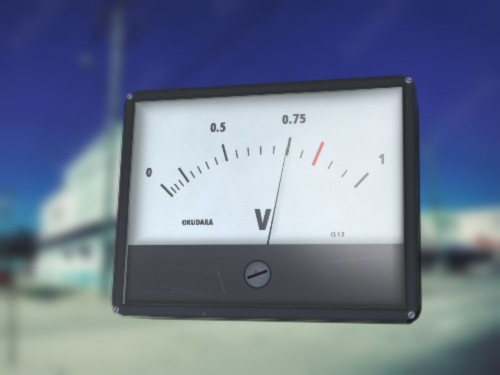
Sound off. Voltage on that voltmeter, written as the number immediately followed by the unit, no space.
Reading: 0.75V
